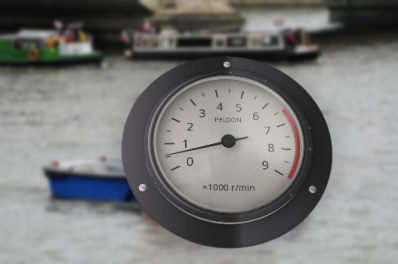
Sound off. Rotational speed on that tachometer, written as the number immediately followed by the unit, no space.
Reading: 500rpm
